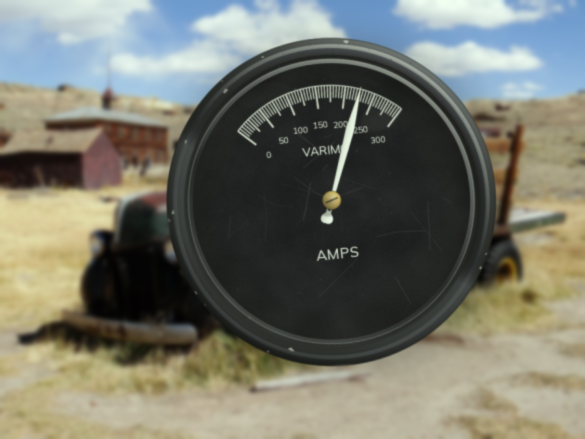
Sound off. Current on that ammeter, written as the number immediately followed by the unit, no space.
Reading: 225A
